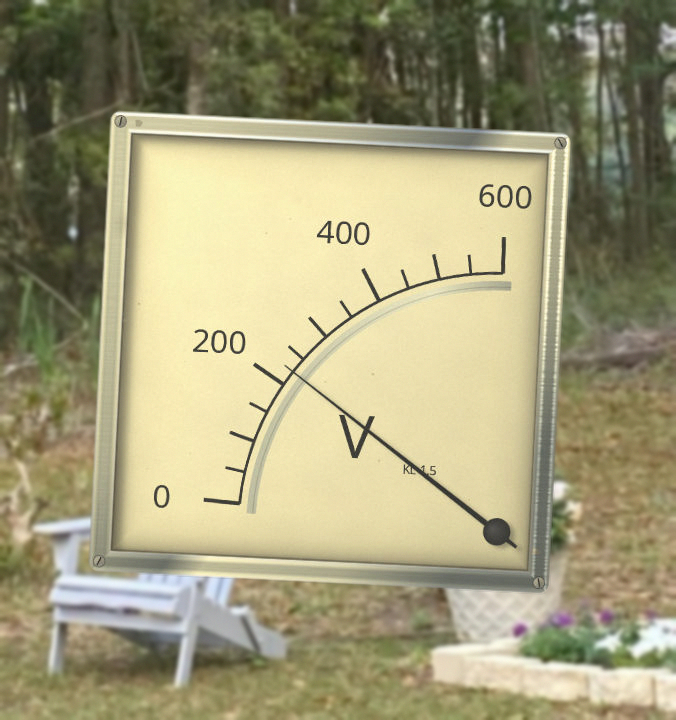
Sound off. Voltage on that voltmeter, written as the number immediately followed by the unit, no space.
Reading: 225V
